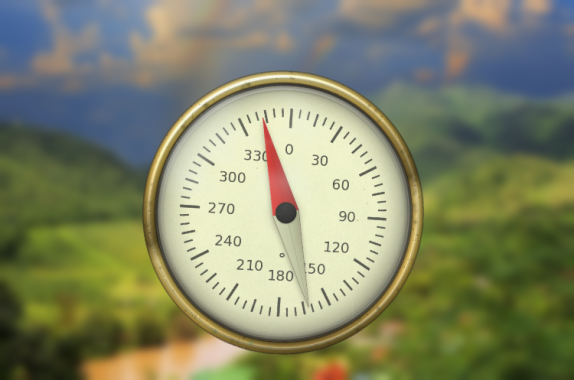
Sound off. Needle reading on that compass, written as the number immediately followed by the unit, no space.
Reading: 342.5°
